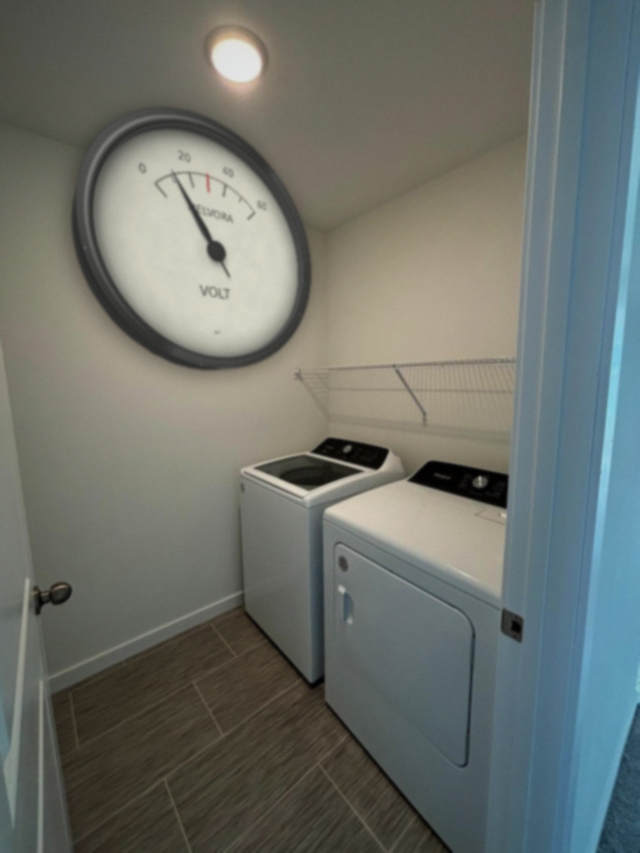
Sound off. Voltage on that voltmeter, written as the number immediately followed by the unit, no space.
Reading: 10V
